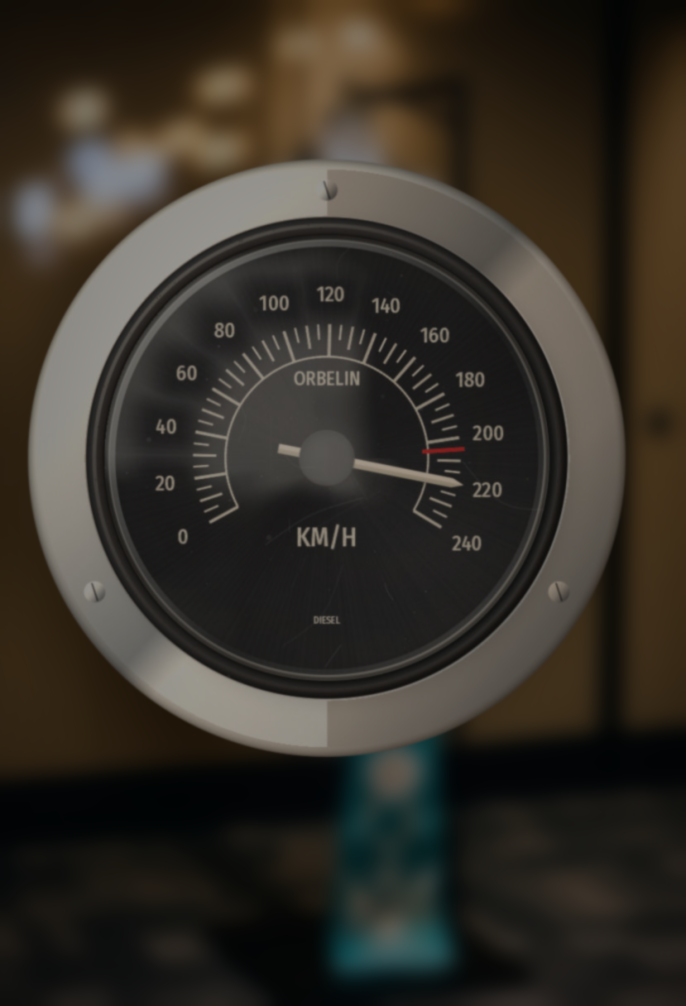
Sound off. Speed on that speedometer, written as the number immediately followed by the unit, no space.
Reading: 220km/h
